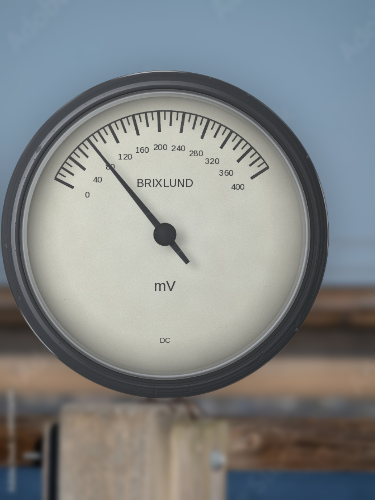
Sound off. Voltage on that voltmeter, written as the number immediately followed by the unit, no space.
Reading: 80mV
